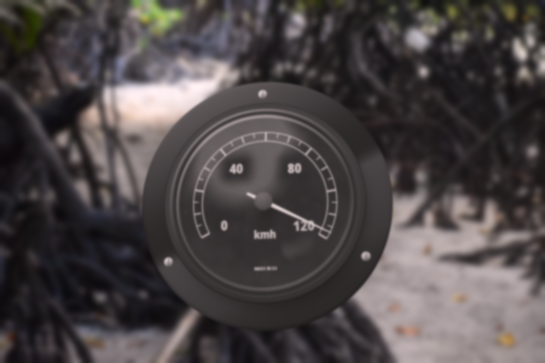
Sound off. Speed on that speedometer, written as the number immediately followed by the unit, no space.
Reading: 117.5km/h
